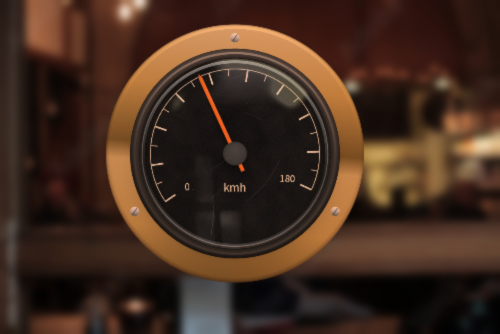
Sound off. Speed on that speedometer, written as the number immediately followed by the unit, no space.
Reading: 75km/h
